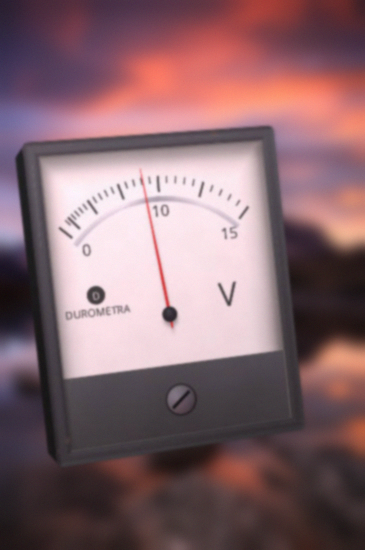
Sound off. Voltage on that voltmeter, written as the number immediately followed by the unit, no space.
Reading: 9V
